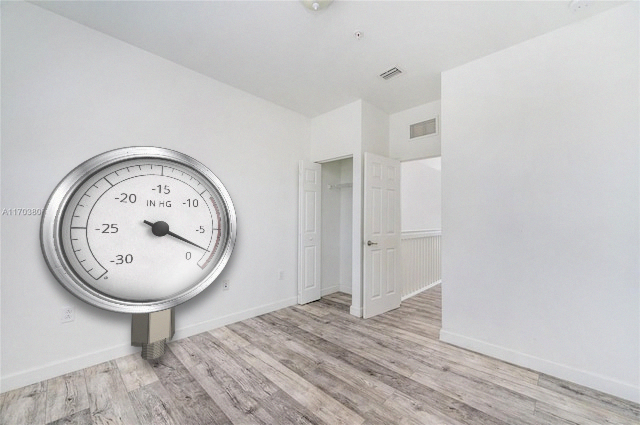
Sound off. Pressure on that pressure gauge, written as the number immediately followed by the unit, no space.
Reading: -2inHg
